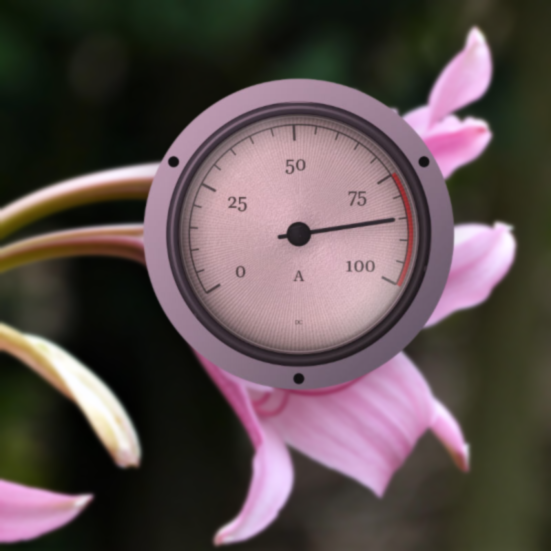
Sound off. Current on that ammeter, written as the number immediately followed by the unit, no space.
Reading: 85A
